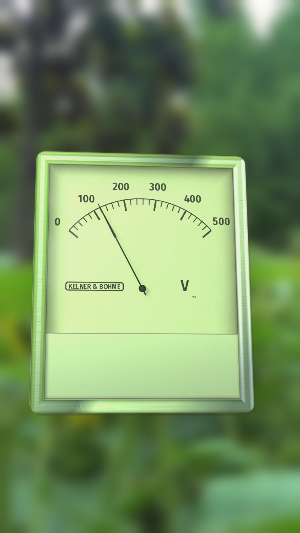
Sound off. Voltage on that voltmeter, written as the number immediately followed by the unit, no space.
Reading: 120V
